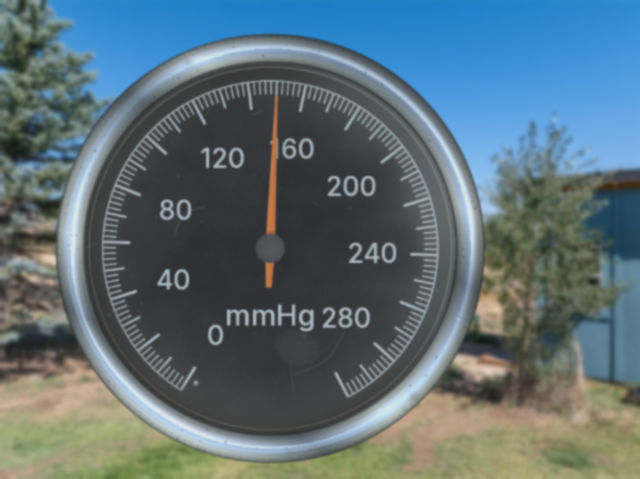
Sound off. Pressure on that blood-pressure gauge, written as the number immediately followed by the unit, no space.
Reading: 150mmHg
